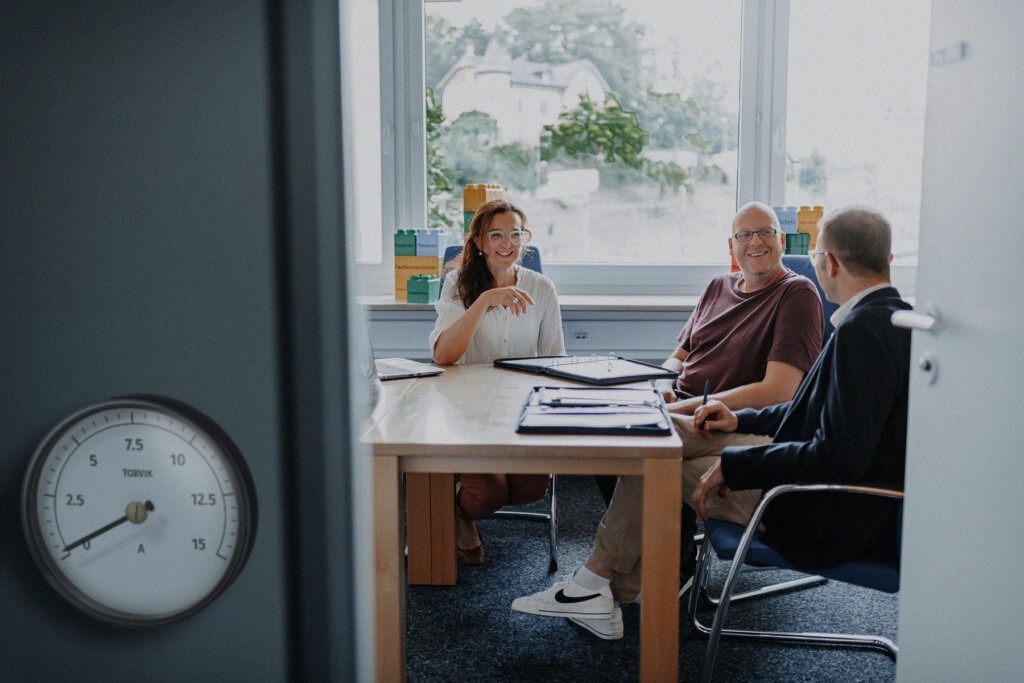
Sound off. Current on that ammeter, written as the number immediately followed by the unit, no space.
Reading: 0.25A
